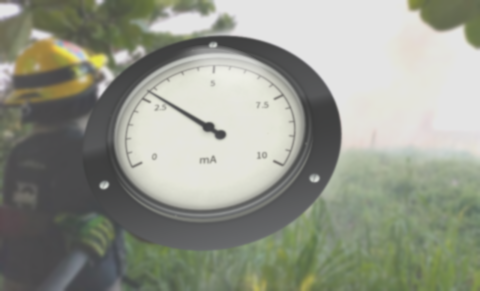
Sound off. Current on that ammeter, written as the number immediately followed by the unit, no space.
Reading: 2.75mA
